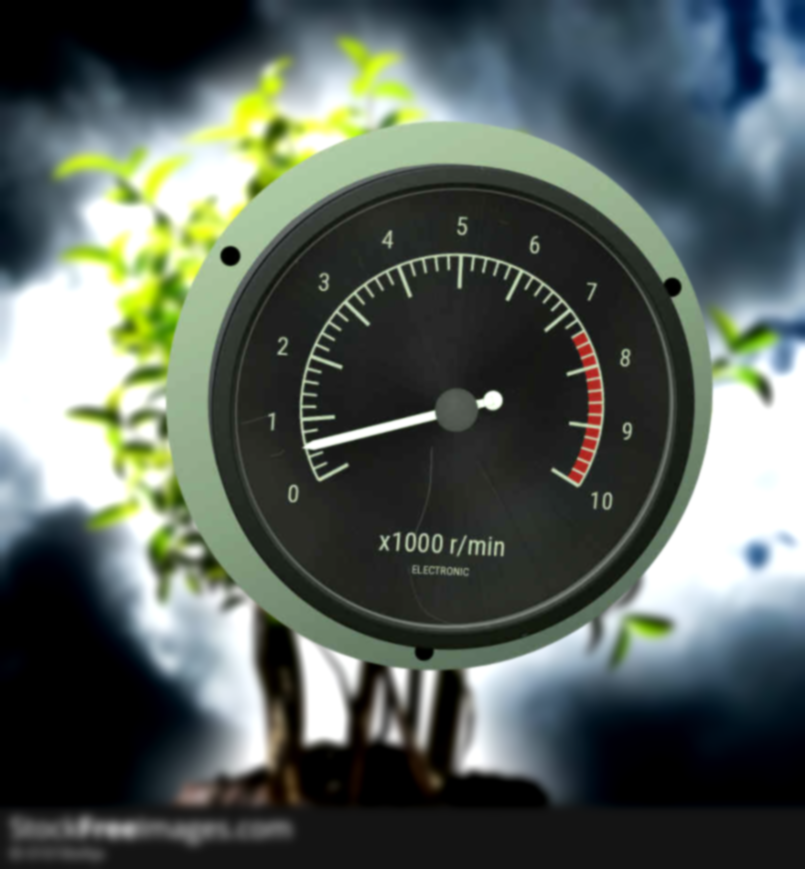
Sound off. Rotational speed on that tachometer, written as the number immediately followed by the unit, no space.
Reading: 600rpm
